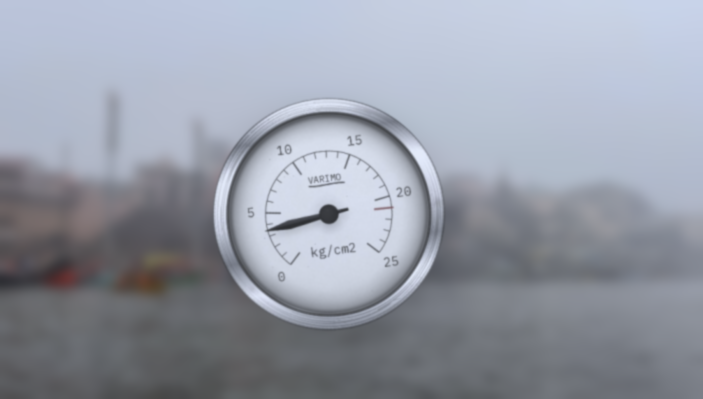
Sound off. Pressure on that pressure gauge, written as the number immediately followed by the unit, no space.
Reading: 3.5kg/cm²
